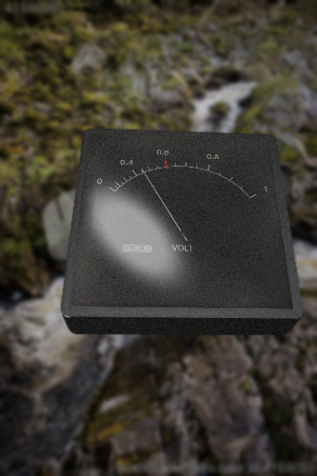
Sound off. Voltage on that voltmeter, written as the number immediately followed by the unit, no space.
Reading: 0.45V
